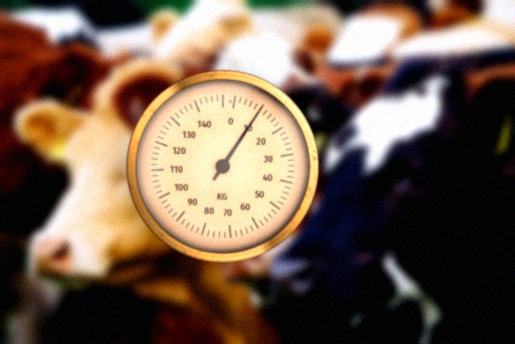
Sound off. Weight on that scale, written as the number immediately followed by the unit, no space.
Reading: 10kg
